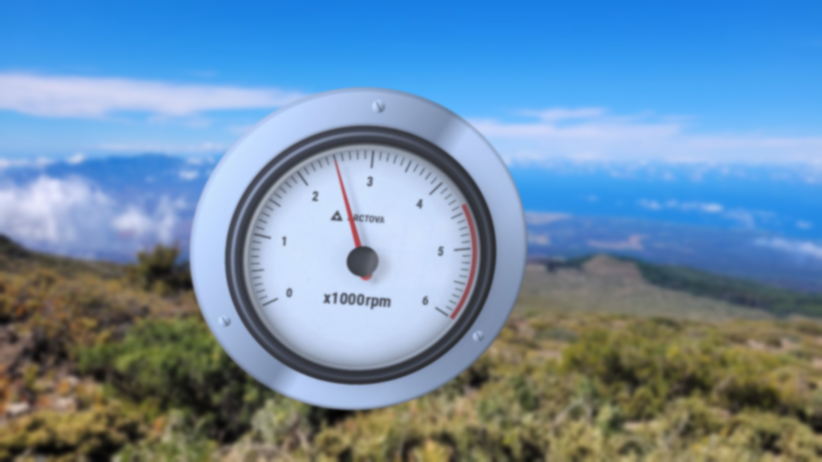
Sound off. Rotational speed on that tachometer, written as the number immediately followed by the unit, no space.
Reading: 2500rpm
